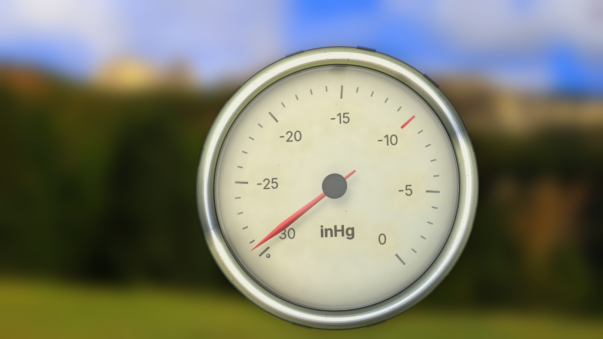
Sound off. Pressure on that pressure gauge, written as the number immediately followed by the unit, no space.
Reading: -29.5inHg
